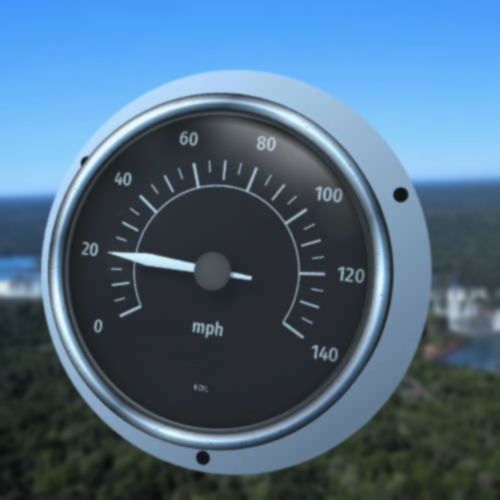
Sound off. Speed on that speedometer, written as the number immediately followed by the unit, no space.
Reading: 20mph
